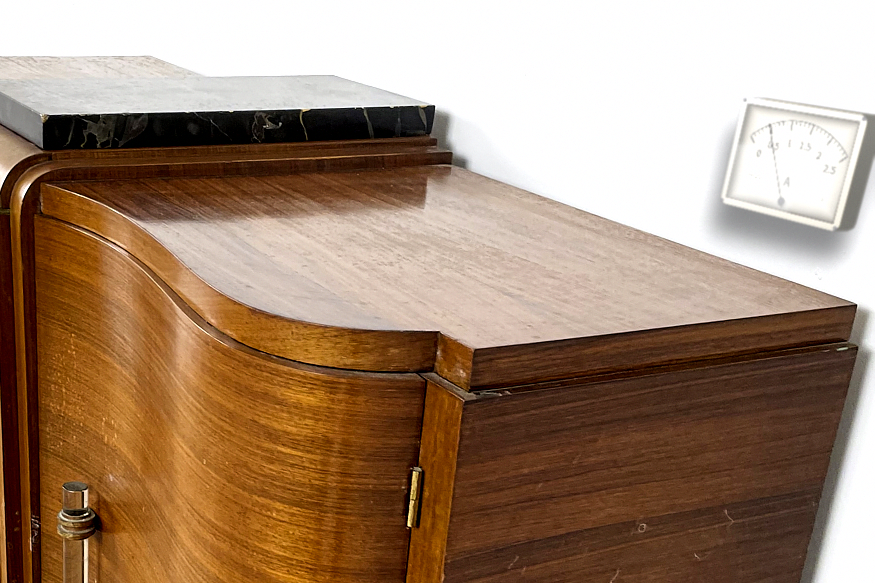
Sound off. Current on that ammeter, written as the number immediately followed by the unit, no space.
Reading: 0.5A
